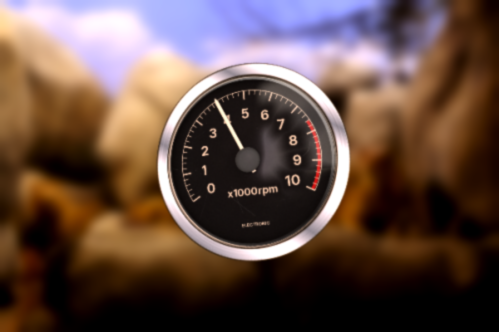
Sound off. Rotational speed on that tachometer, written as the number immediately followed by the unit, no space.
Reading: 4000rpm
